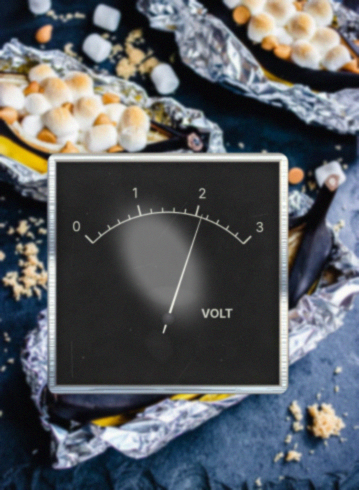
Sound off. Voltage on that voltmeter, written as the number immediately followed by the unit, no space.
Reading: 2.1V
